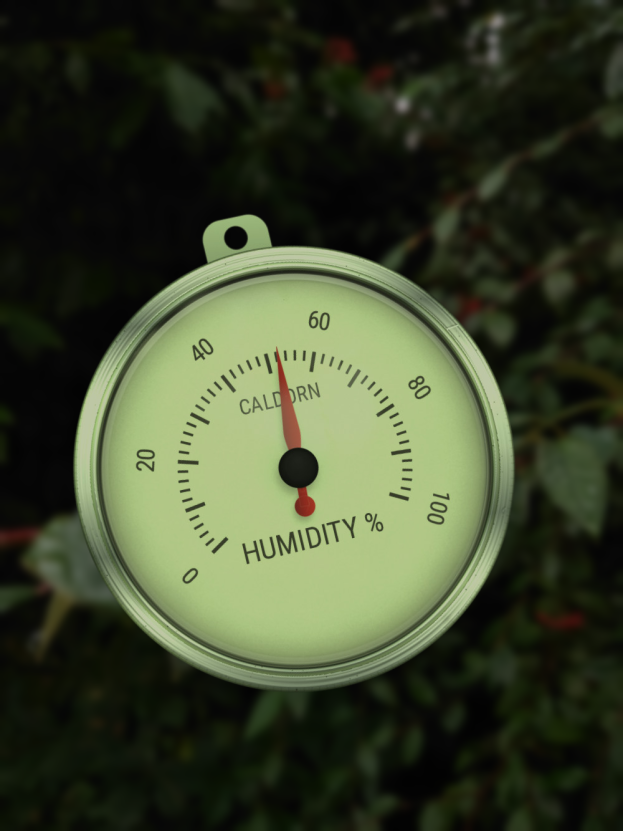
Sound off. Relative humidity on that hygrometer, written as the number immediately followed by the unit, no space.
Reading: 52%
